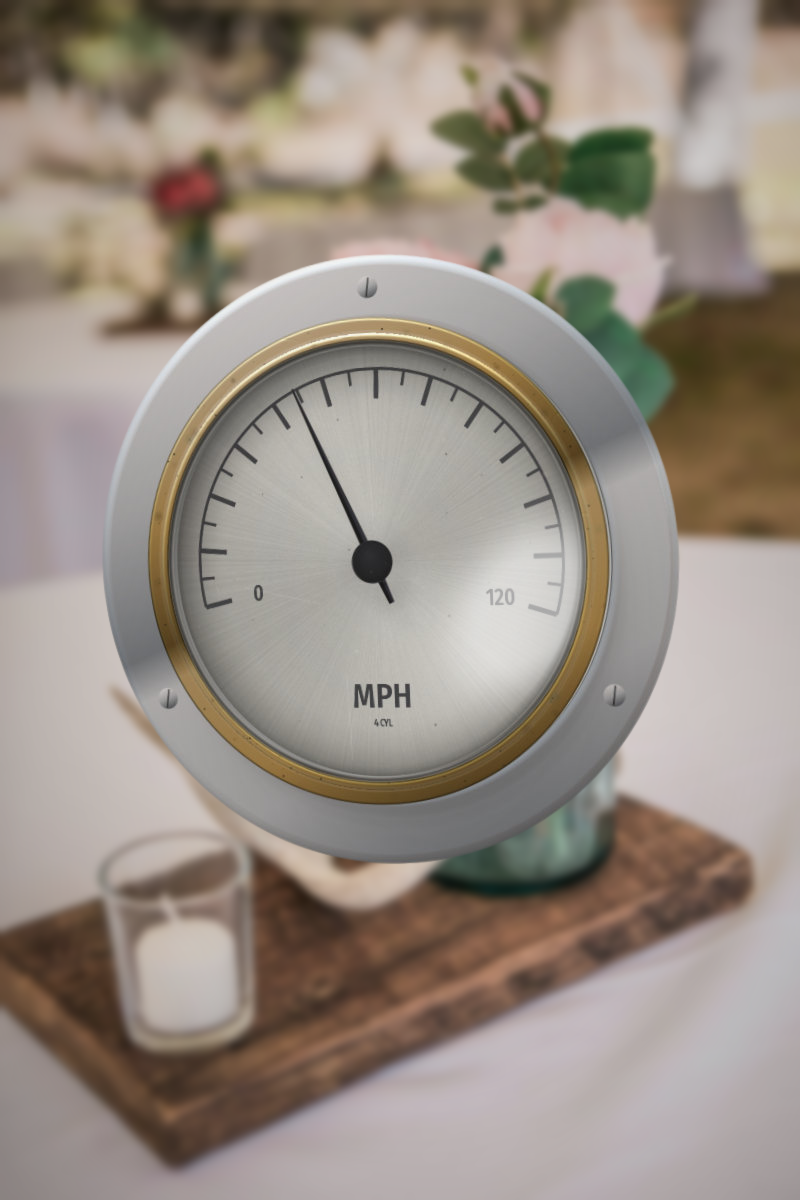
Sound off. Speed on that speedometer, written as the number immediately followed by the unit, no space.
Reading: 45mph
